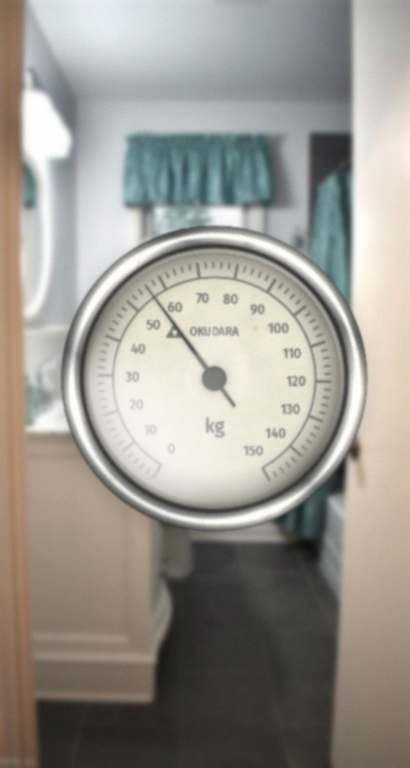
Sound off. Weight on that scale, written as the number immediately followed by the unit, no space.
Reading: 56kg
